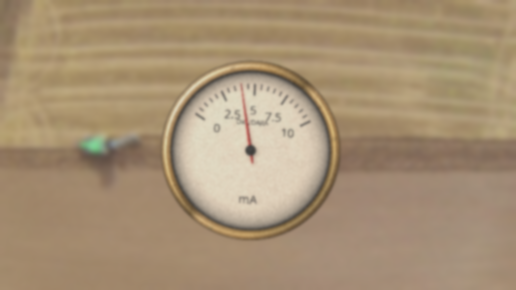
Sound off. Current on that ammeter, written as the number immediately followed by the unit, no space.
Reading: 4mA
